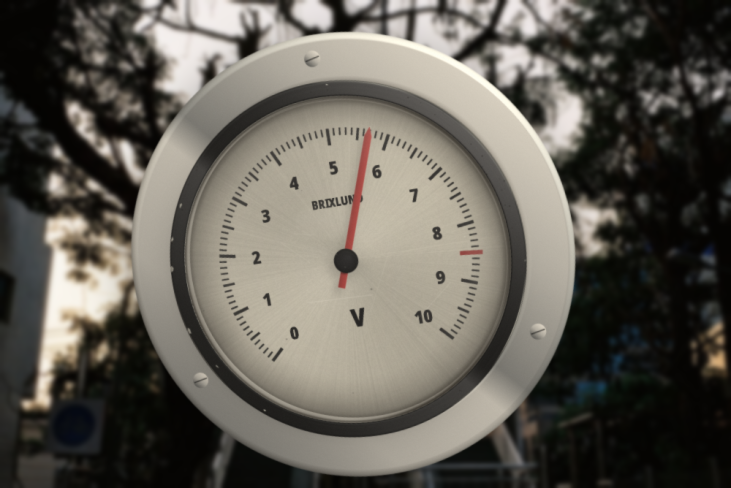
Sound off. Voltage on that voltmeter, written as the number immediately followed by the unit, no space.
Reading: 5.7V
